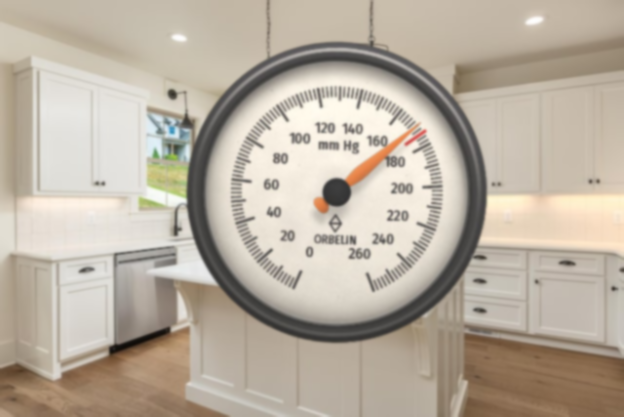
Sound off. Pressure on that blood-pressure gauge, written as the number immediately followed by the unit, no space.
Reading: 170mmHg
